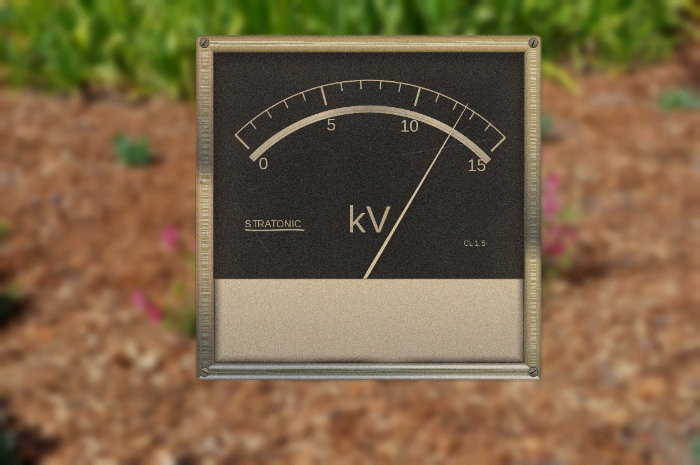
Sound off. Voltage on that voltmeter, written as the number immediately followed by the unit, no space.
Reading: 12.5kV
